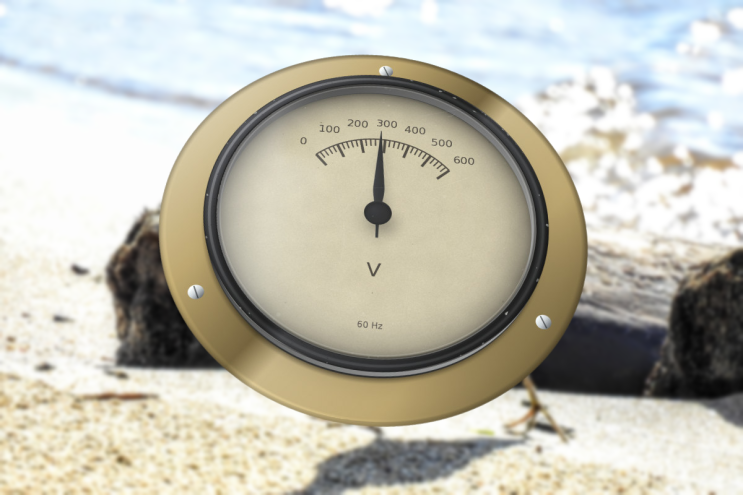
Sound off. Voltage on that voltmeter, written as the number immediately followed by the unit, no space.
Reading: 280V
